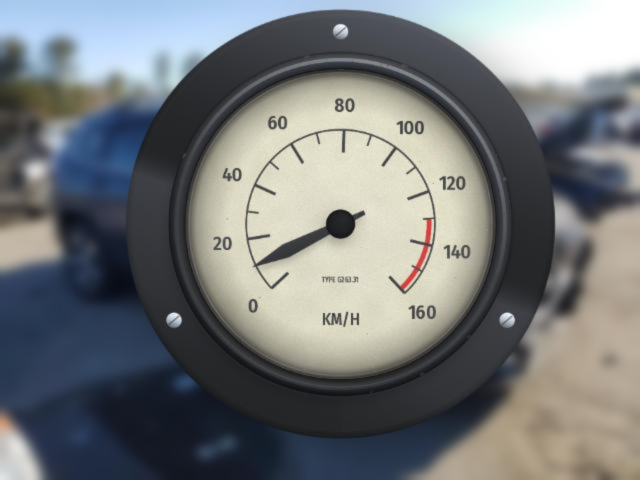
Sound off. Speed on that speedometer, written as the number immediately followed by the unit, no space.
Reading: 10km/h
